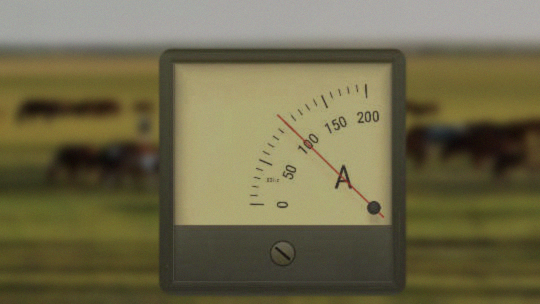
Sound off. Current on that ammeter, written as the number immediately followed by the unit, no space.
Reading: 100A
